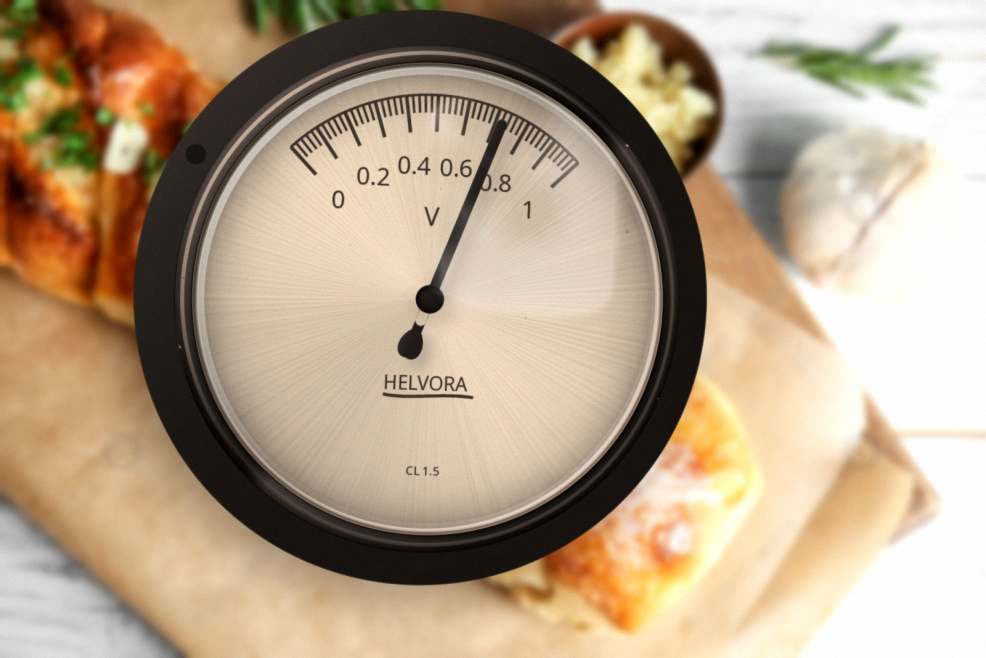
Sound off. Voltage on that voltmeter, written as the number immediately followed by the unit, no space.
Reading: 0.72V
